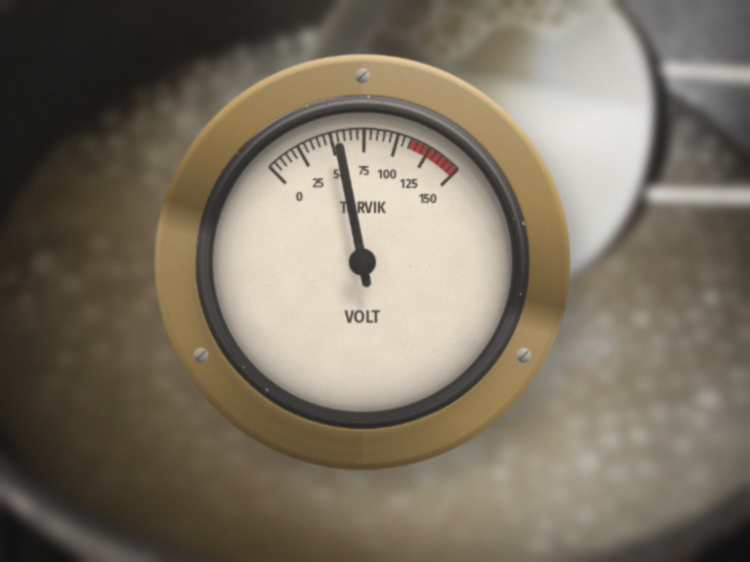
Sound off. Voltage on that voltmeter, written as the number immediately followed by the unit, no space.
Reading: 55V
